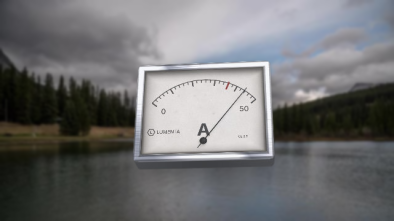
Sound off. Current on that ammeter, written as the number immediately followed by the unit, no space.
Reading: 44A
